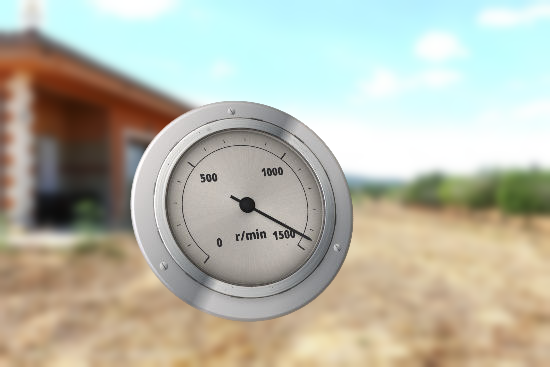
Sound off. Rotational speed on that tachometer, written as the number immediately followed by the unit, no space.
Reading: 1450rpm
